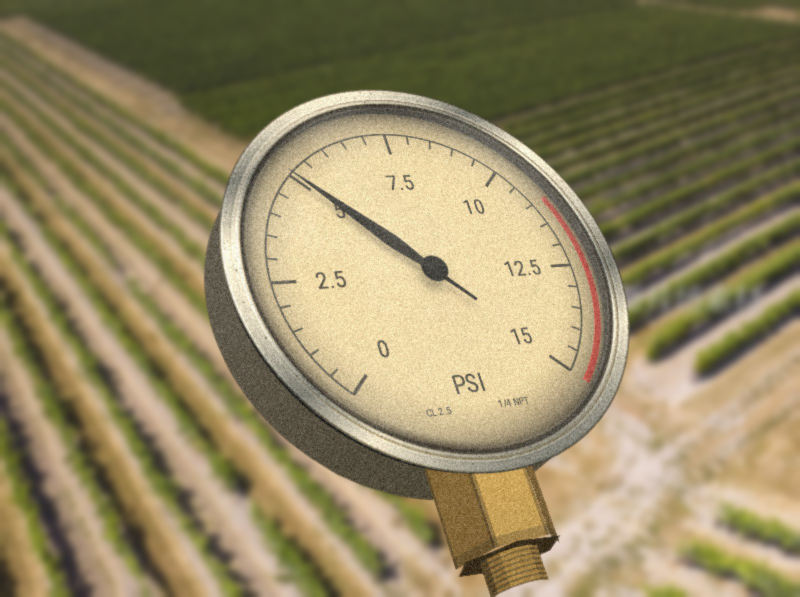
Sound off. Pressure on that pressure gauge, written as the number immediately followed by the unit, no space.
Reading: 5psi
